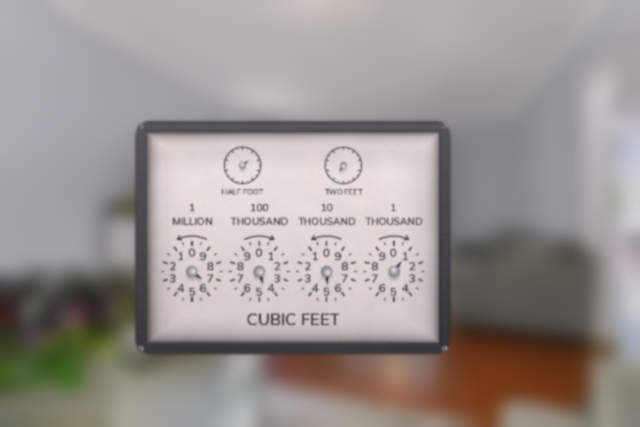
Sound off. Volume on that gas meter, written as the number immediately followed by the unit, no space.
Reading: 645100ft³
